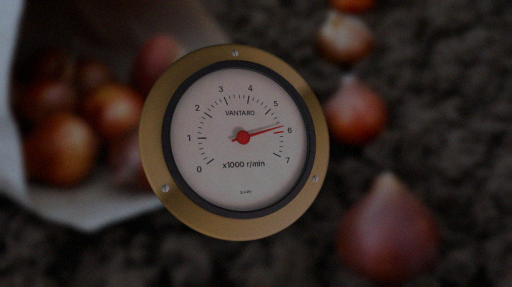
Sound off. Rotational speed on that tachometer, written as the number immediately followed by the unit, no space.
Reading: 5800rpm
